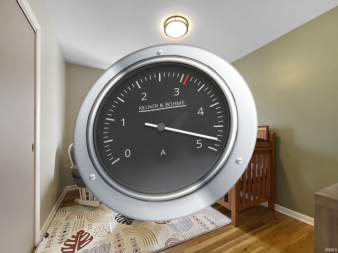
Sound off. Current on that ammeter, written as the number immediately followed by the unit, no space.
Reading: 4.8A
